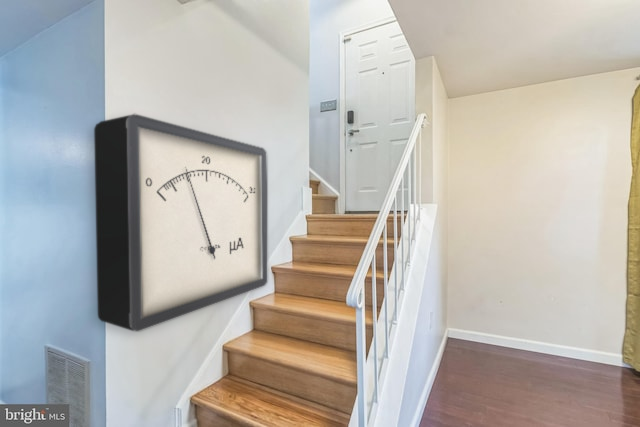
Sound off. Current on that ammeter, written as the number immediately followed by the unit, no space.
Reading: 15µA
